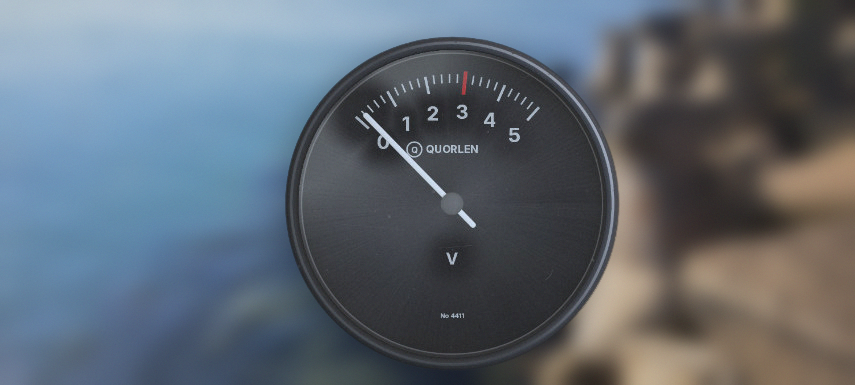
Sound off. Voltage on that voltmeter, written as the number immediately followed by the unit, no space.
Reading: 0.2V
